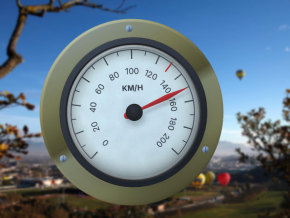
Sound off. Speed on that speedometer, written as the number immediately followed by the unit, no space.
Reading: 150km/h
